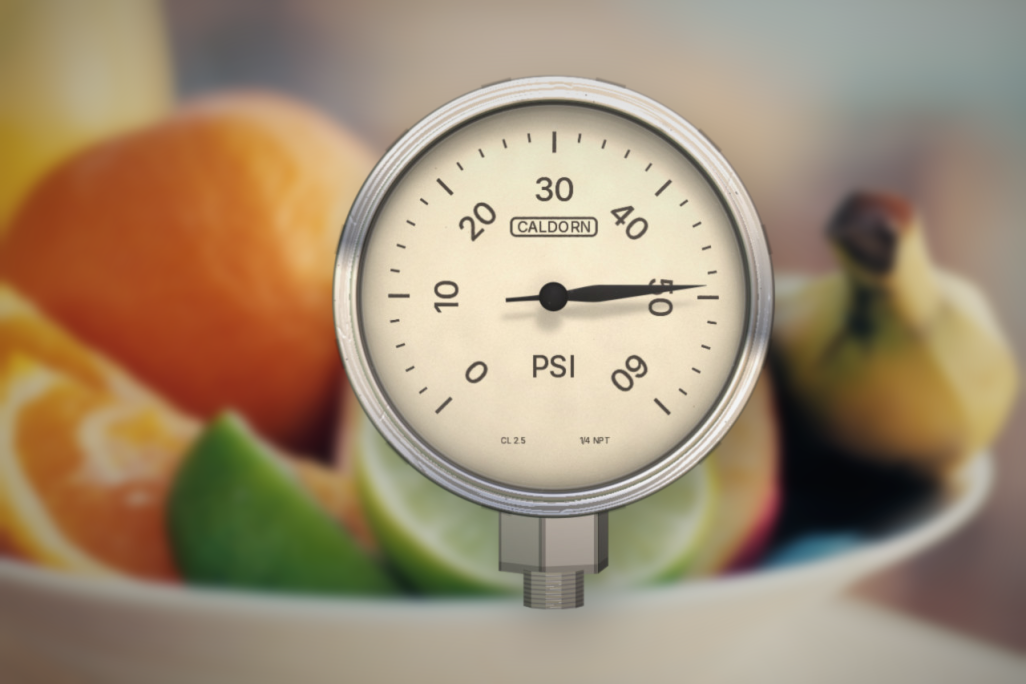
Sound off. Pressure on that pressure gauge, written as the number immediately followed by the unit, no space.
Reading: 49psi
